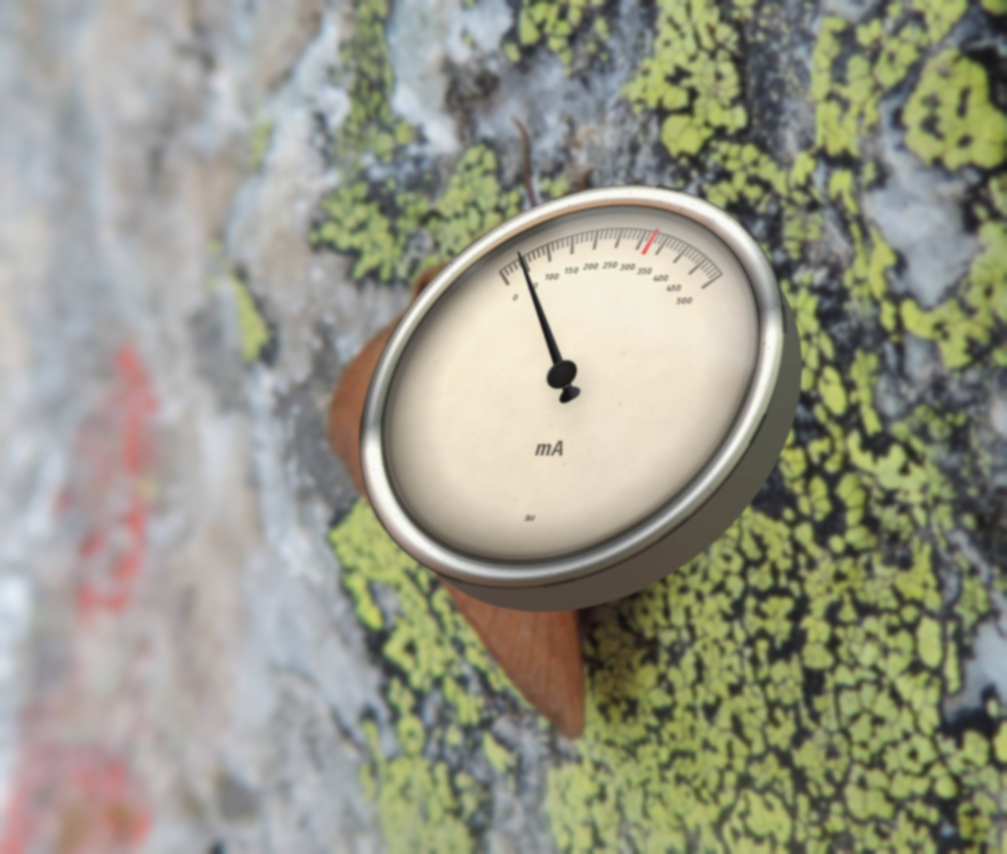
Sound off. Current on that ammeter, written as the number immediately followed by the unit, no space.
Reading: 50mA
